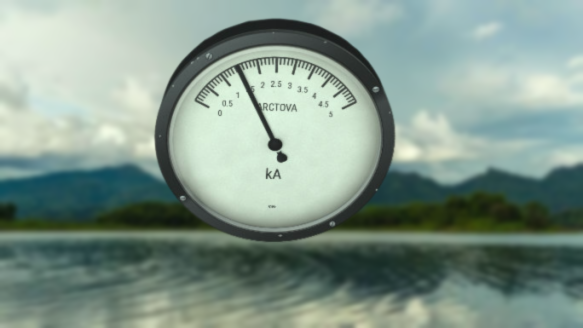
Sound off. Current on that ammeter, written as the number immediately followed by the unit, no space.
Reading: 1.5kA
